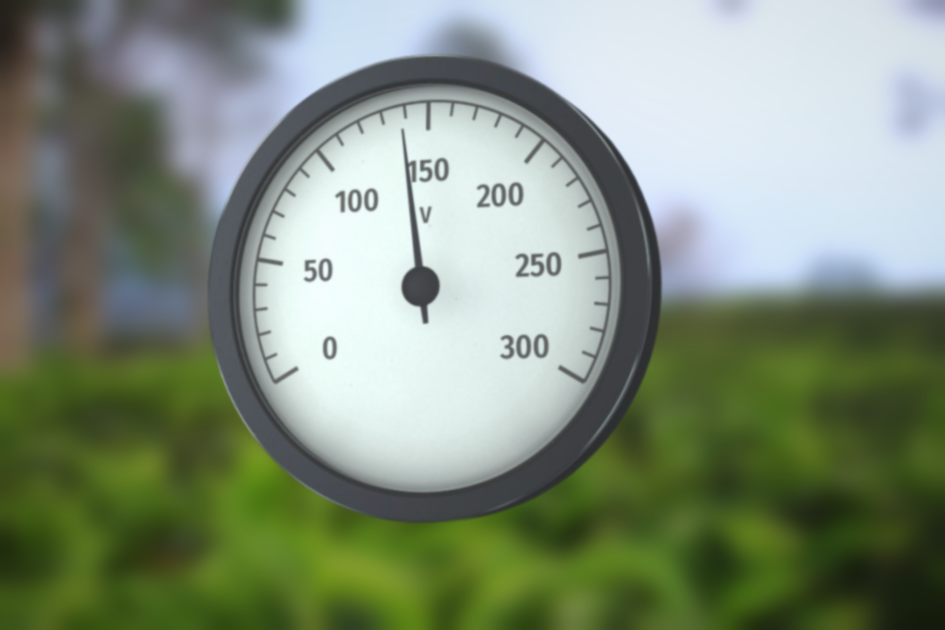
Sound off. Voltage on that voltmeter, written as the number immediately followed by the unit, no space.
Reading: 140V
